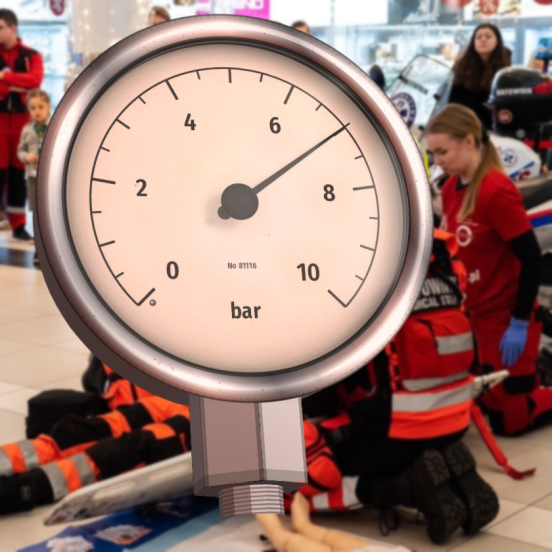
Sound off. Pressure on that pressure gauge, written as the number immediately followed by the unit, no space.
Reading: 7bar
